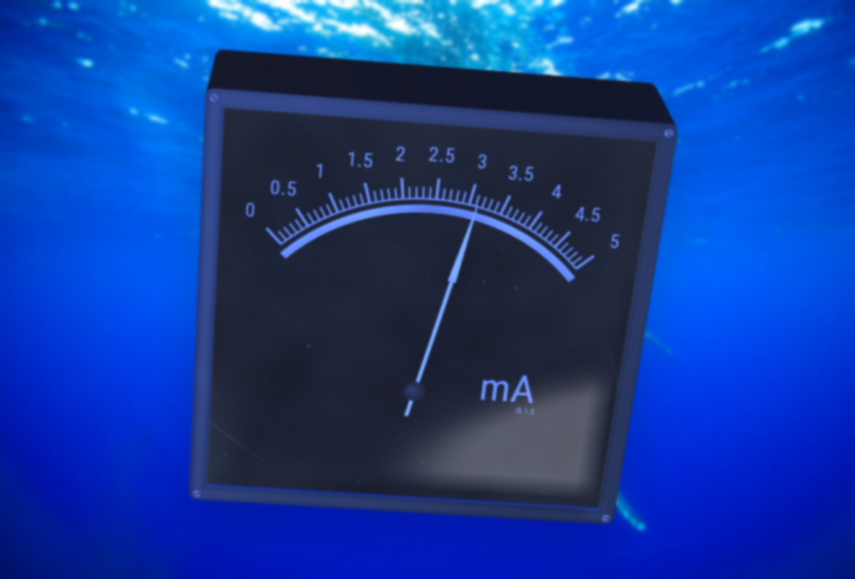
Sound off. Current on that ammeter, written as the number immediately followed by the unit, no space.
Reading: 3.1mA
